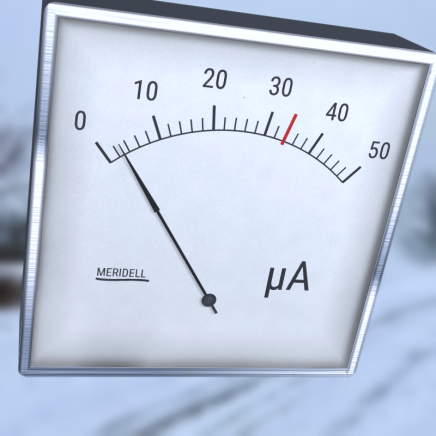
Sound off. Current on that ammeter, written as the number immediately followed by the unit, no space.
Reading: 3µA
